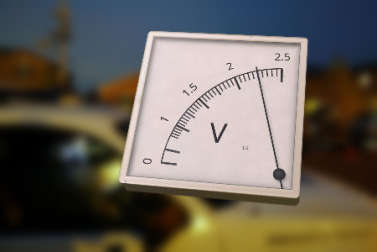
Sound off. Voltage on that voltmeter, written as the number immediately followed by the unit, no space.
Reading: 2.25V
